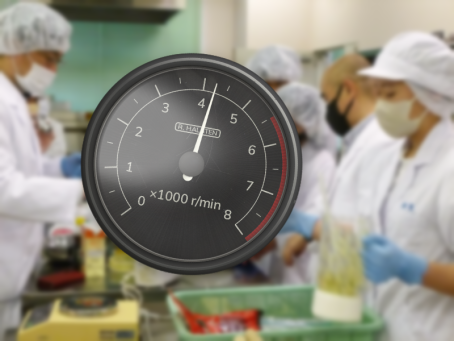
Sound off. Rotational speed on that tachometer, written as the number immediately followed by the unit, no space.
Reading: 4250rpm
